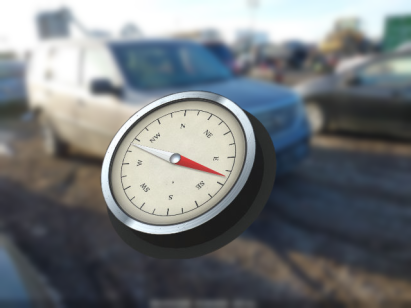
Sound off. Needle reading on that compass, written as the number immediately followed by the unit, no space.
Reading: 112.5°
